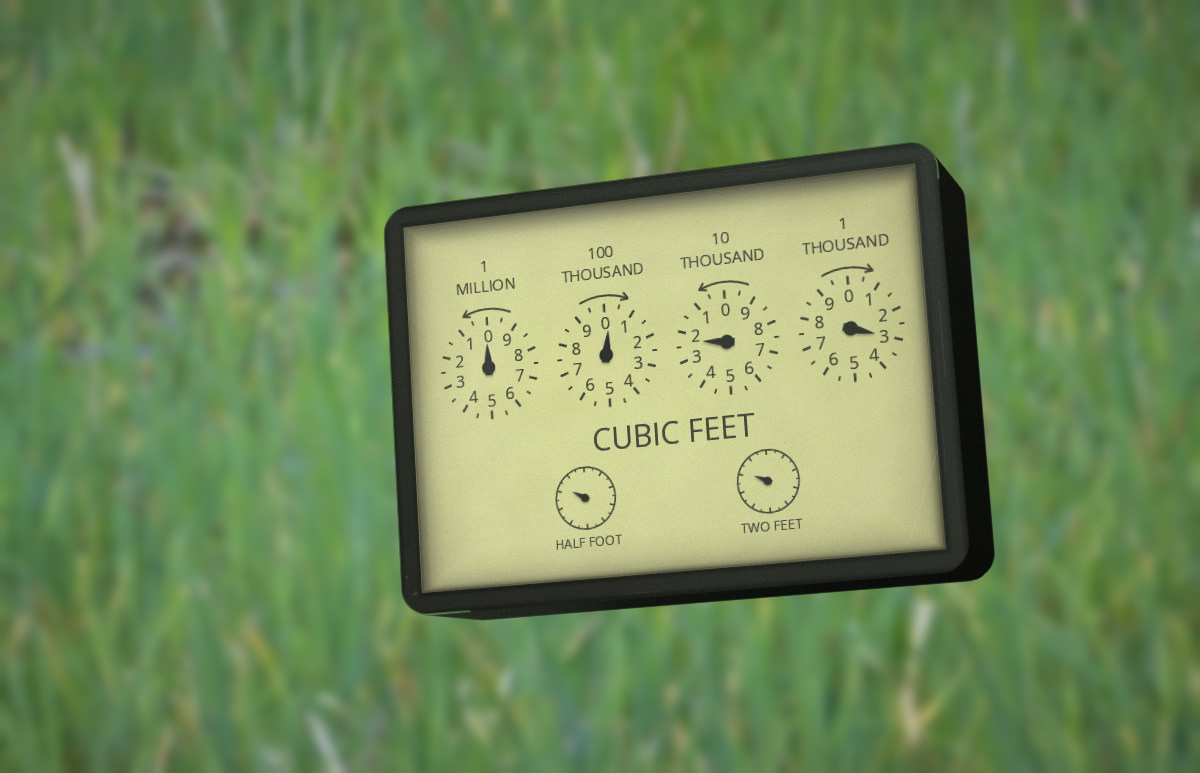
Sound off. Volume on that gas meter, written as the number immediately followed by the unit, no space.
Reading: 2300ft³
